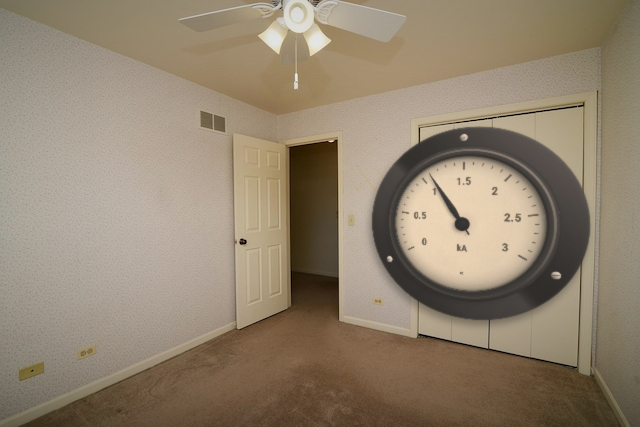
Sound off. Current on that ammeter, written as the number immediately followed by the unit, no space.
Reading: 1.1kA
